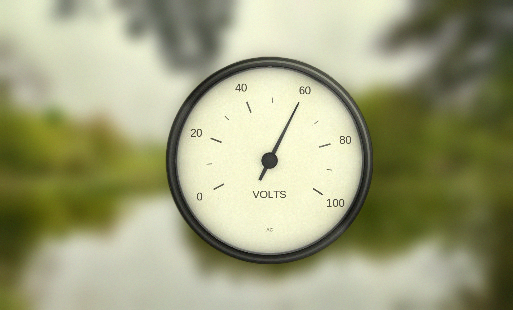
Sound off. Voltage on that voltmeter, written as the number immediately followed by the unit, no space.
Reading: 60V
